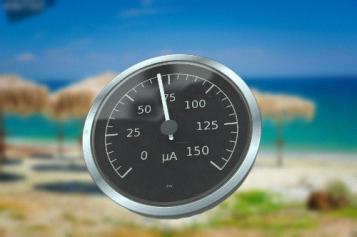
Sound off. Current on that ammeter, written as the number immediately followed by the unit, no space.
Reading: 70µA
